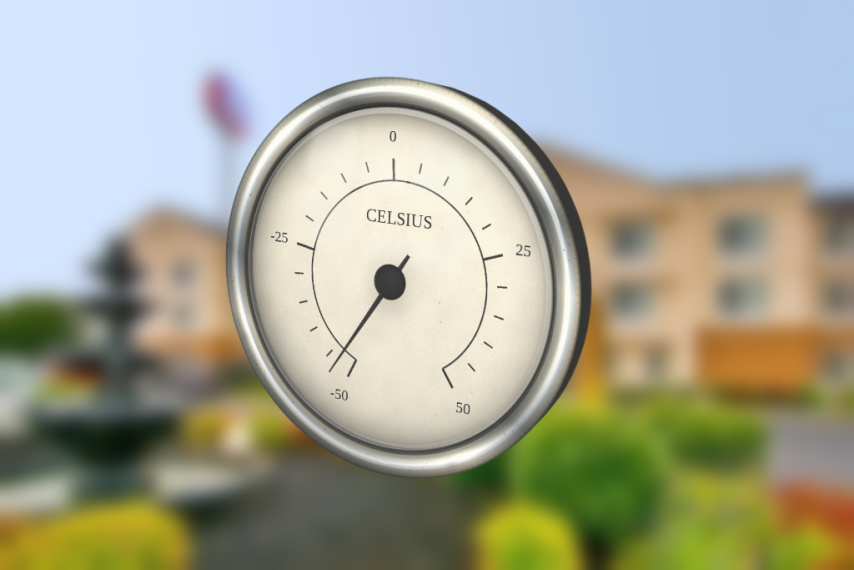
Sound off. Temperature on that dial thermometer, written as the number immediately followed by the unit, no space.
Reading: -47.5°C
